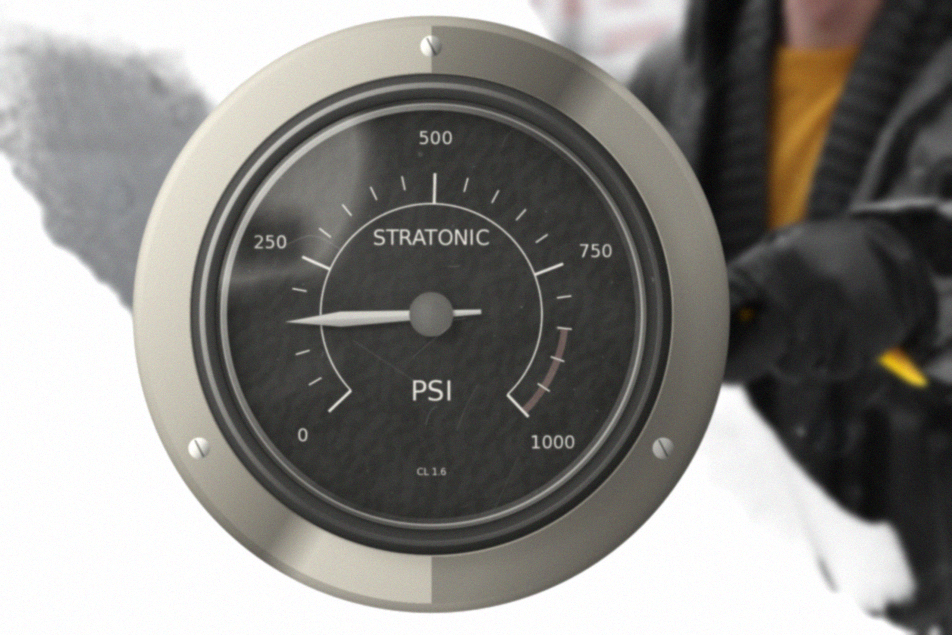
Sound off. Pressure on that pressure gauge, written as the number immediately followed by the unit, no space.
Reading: 150psi
